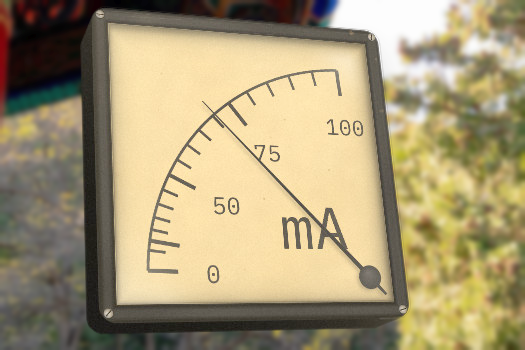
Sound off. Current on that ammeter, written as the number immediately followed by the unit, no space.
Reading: 70mA
